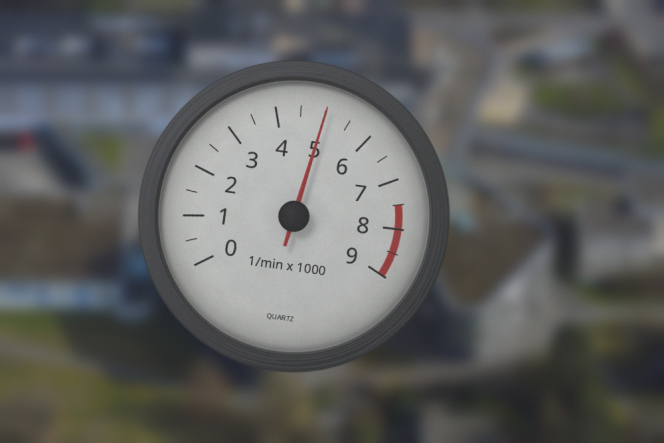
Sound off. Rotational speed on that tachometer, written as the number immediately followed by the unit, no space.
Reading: 5000rpm
